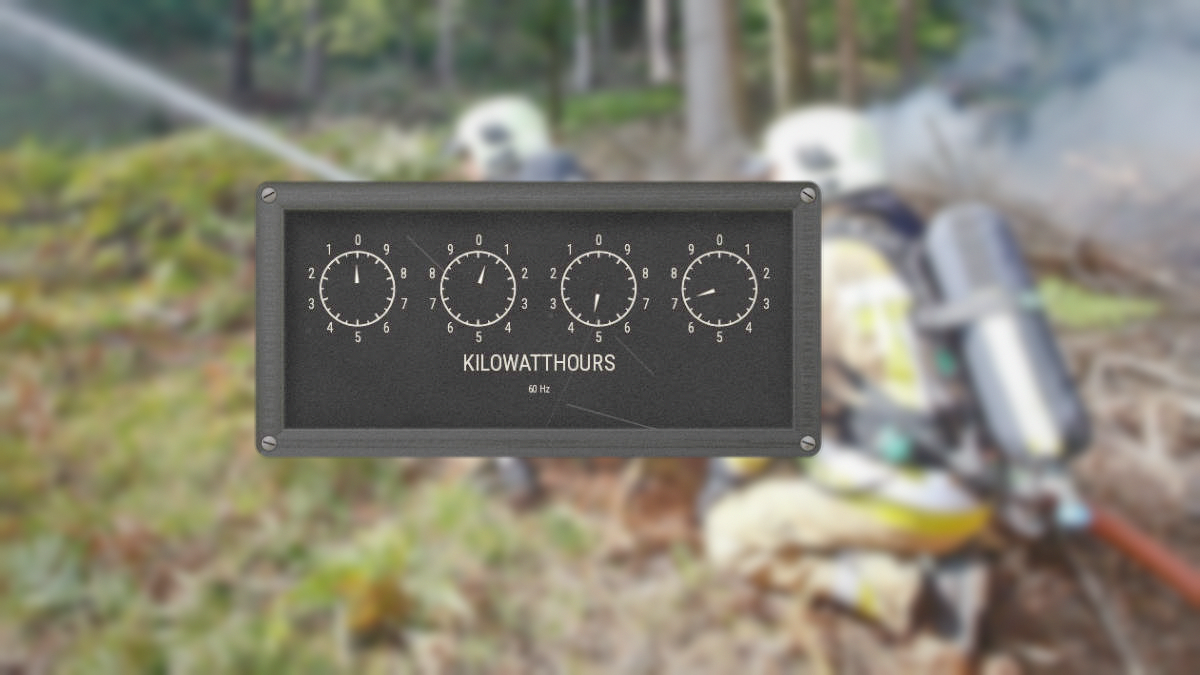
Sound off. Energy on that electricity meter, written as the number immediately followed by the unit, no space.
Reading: 47kWh
